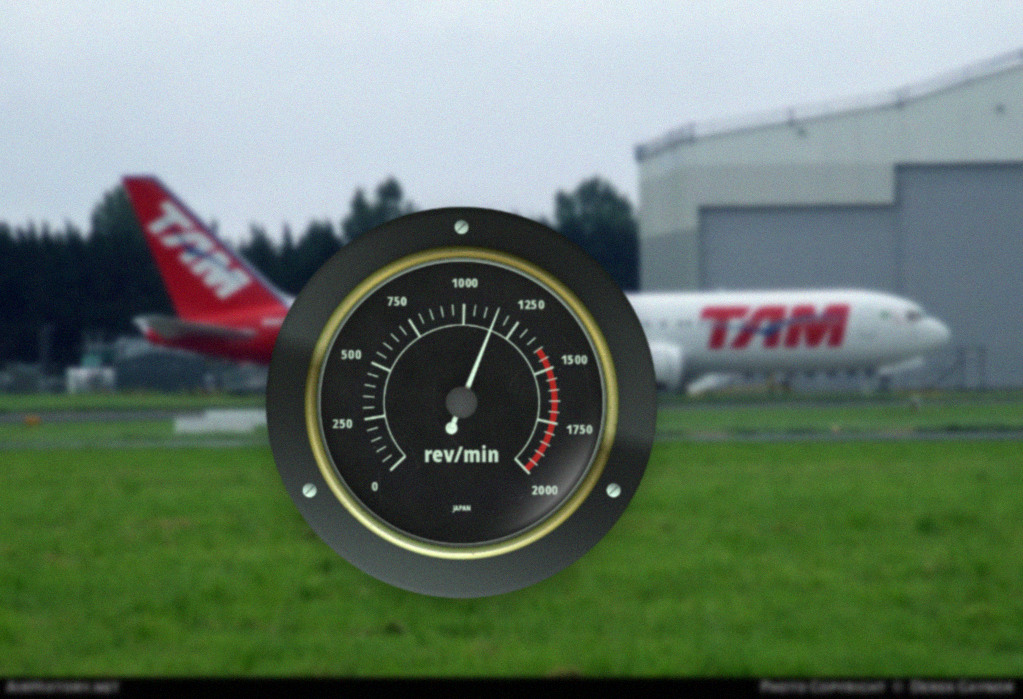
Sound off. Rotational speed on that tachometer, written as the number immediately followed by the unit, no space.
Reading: 1150rpm
